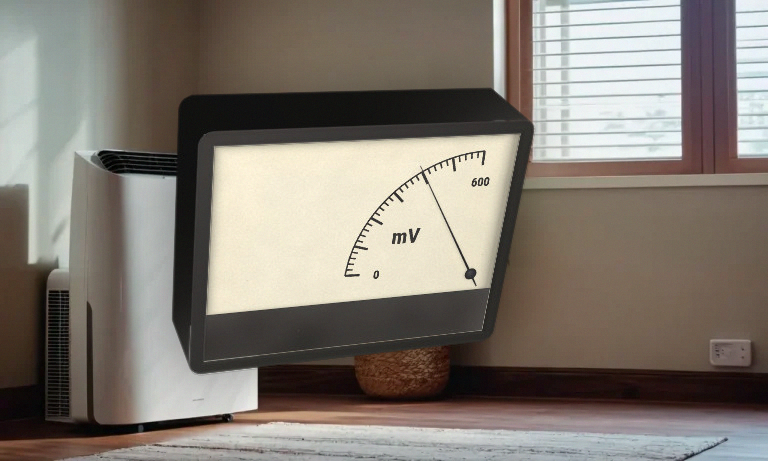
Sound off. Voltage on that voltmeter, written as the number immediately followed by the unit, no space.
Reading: 400mV
